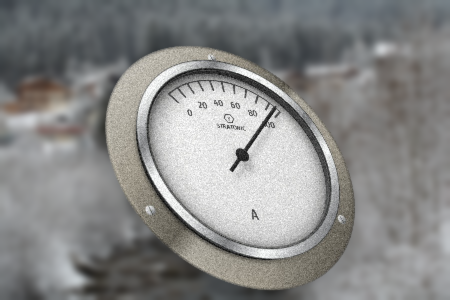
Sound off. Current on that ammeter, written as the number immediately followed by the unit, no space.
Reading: 95A
